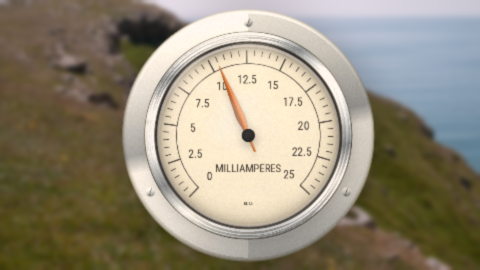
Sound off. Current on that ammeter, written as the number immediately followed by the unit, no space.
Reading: 10.5mA
